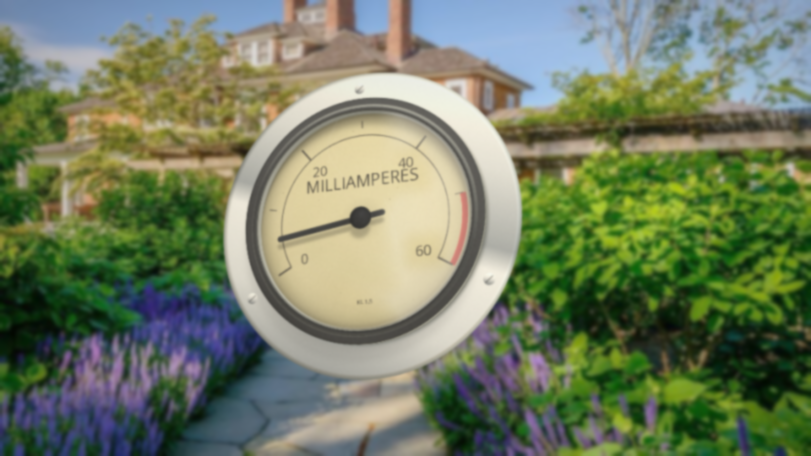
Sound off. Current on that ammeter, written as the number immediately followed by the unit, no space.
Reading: 5mA
